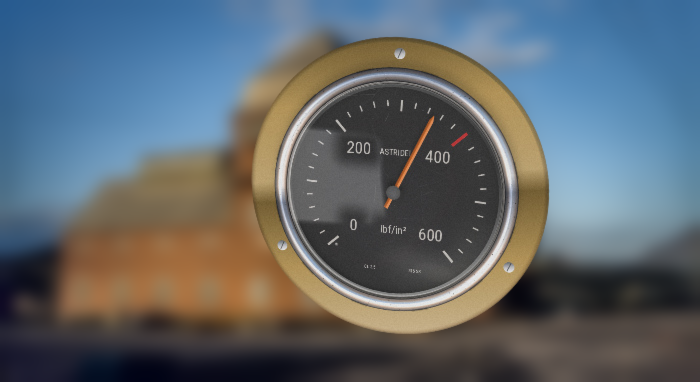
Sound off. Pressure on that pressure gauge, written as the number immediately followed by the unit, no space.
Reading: 350psi
